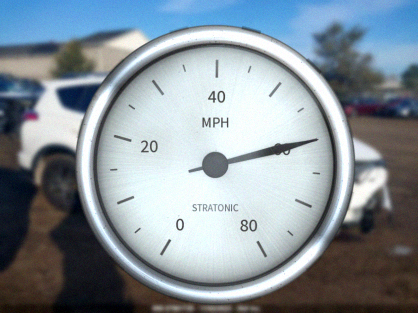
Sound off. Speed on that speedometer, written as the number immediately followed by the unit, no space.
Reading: 60mph
